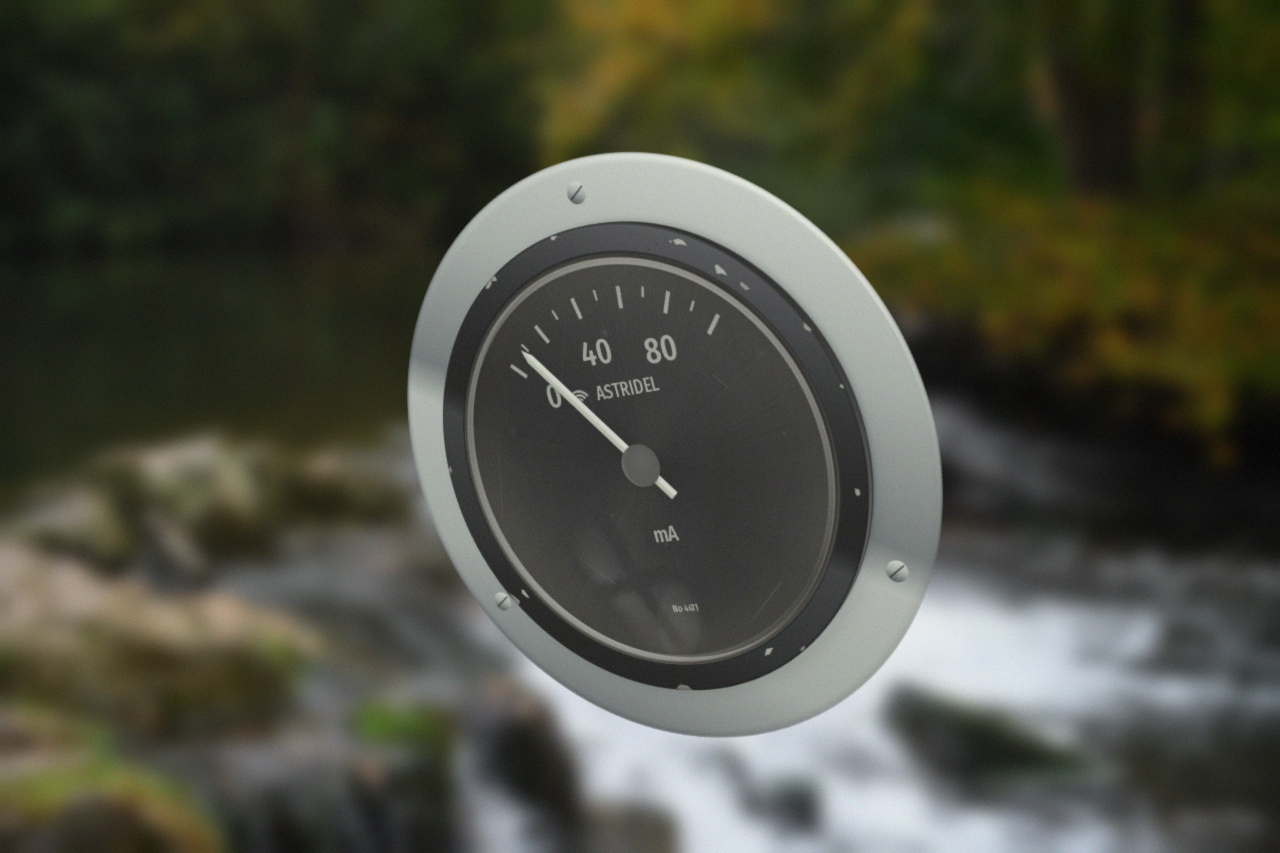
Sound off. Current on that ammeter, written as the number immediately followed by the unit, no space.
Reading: 10mA
